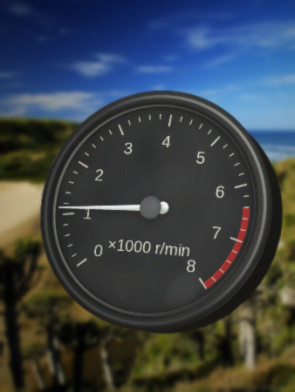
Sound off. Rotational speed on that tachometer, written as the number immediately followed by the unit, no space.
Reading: 1100rpm
